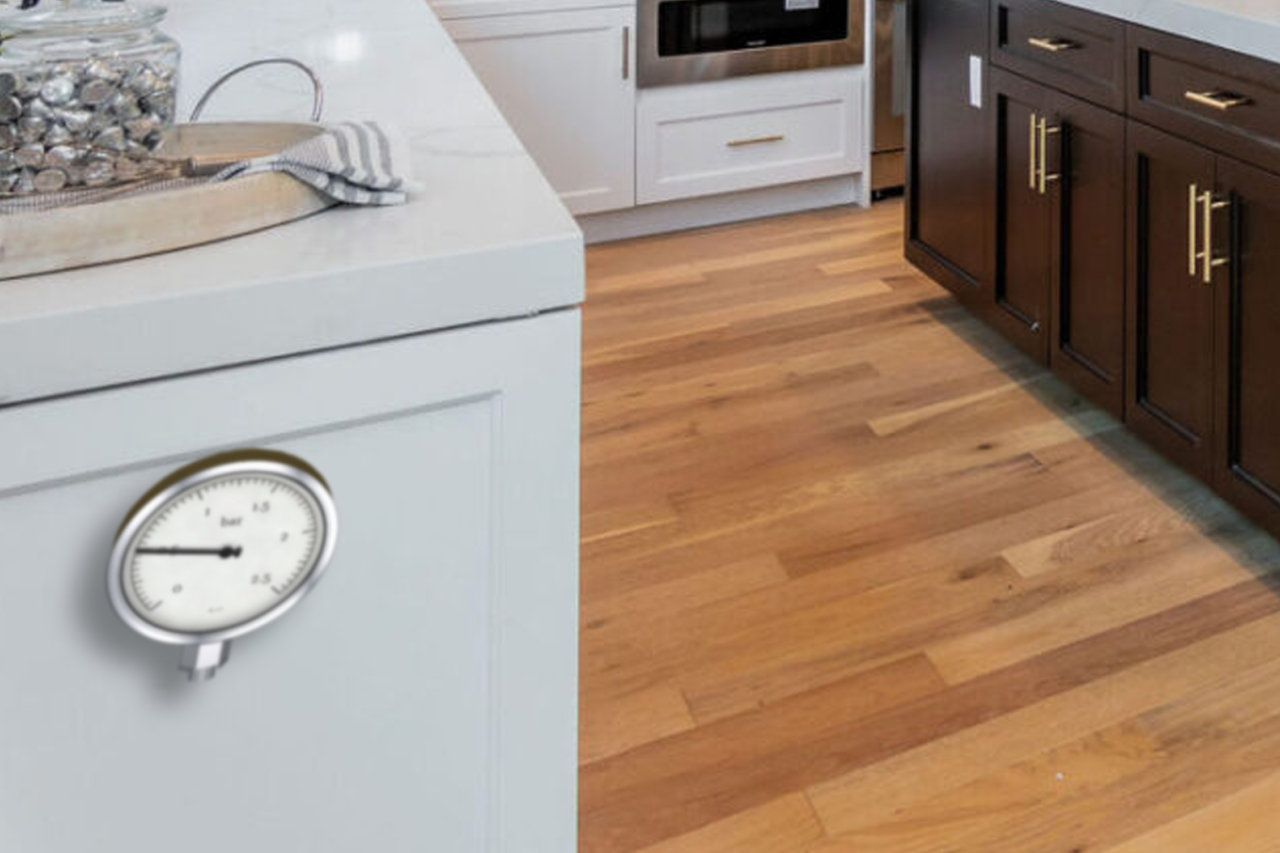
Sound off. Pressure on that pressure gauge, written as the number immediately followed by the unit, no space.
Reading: 0.5bar
